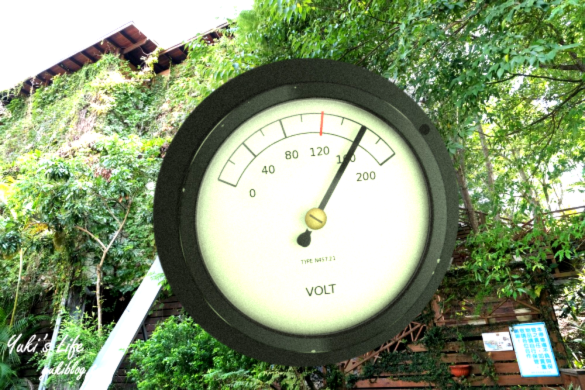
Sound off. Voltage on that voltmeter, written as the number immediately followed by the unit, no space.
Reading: 160V
